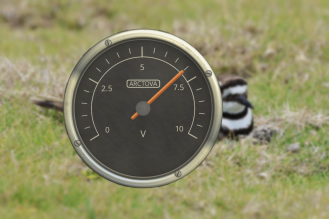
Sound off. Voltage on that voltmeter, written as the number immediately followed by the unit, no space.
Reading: 7V
